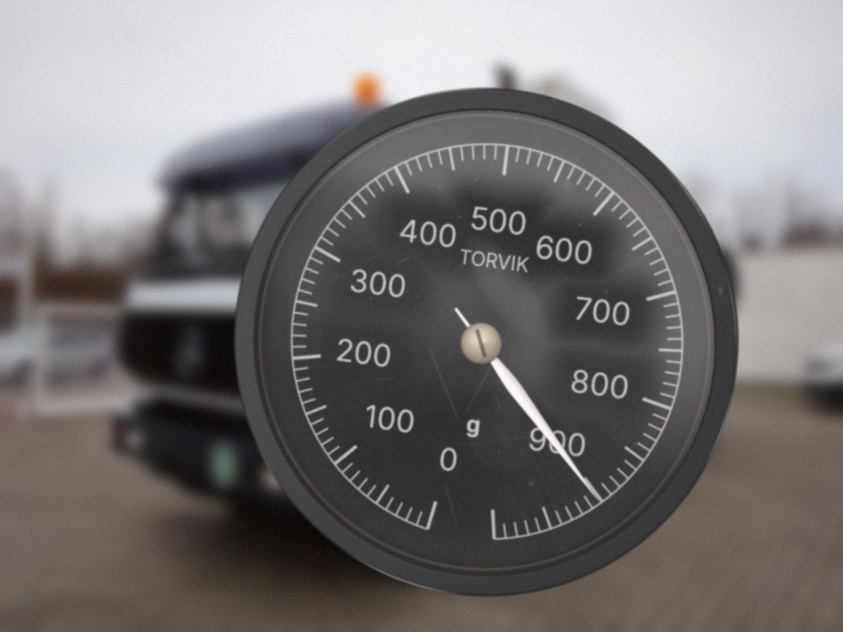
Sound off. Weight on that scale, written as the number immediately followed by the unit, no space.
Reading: 900g
